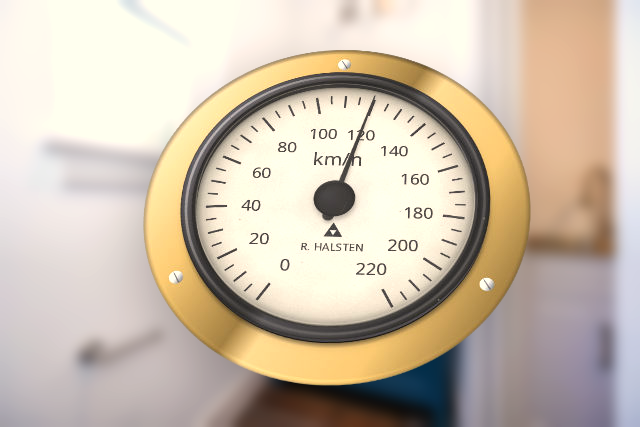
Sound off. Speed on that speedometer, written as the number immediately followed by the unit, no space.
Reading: 120km/h
